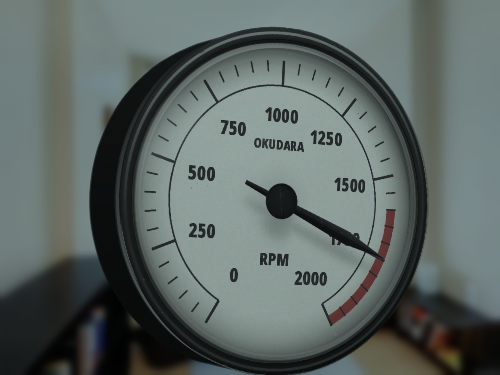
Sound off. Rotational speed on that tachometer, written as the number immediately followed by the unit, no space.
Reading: 1750rpm
